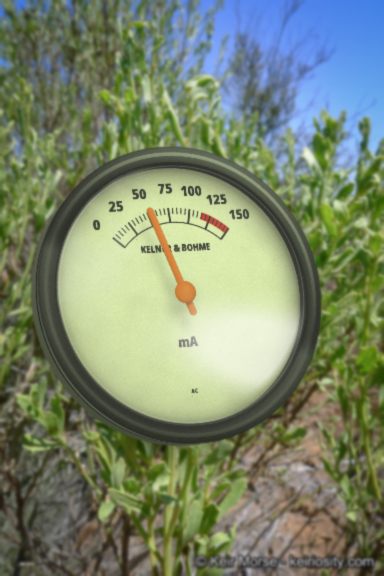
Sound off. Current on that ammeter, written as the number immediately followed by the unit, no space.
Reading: 50mA
